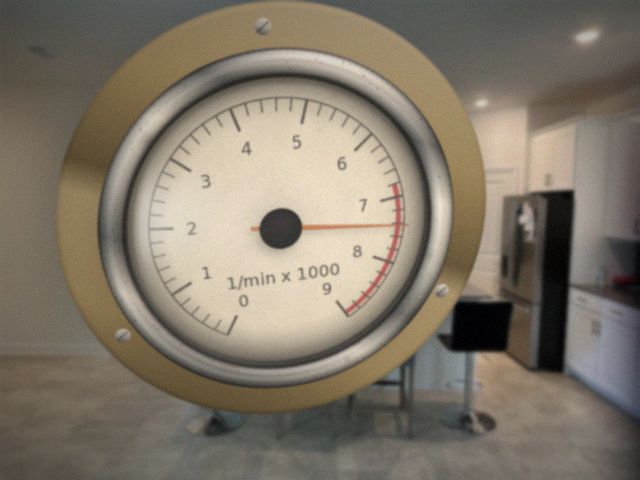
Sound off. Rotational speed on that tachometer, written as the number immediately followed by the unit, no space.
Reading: 7400rpm
